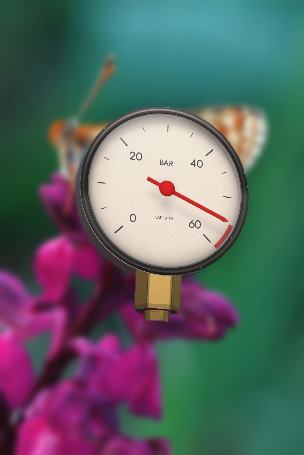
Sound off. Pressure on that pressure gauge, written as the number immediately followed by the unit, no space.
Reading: 55bar
